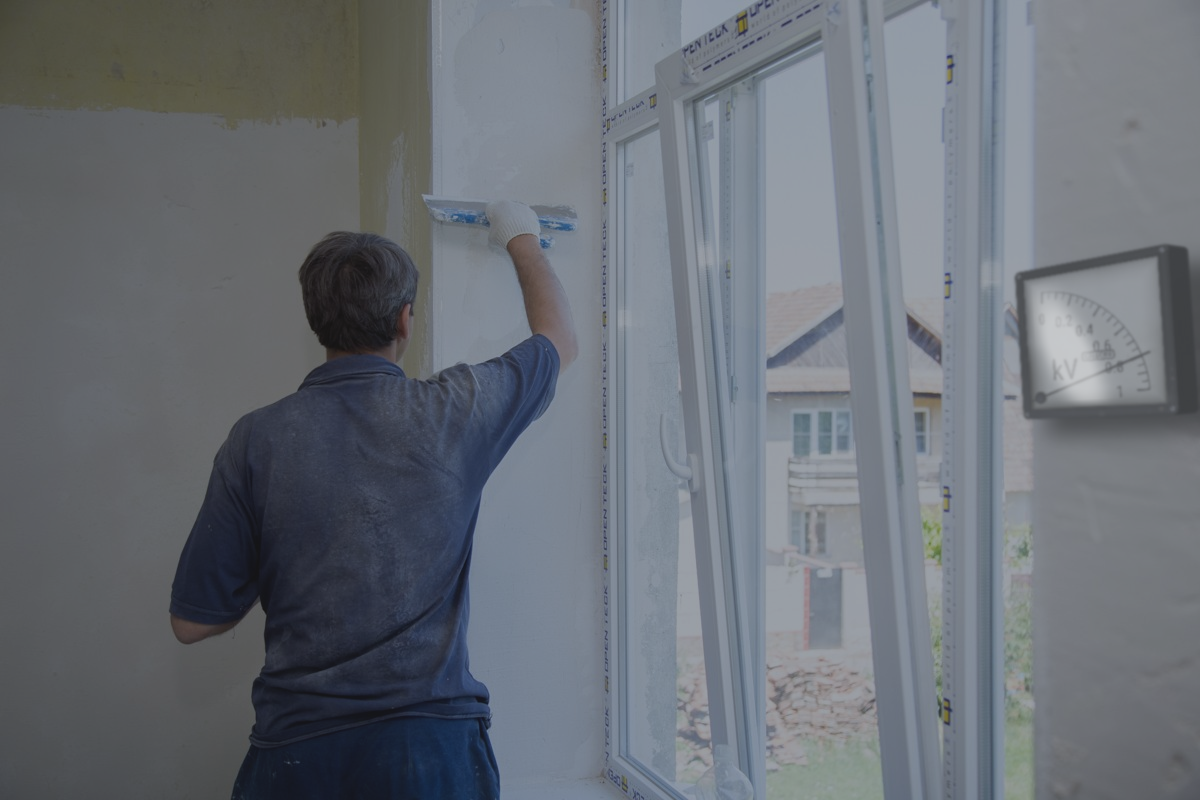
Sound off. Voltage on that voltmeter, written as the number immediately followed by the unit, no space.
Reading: 0.8kV
